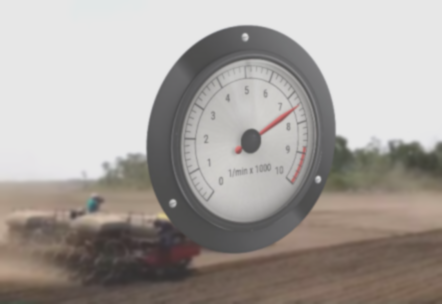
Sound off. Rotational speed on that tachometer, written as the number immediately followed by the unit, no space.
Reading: 7400rpm
